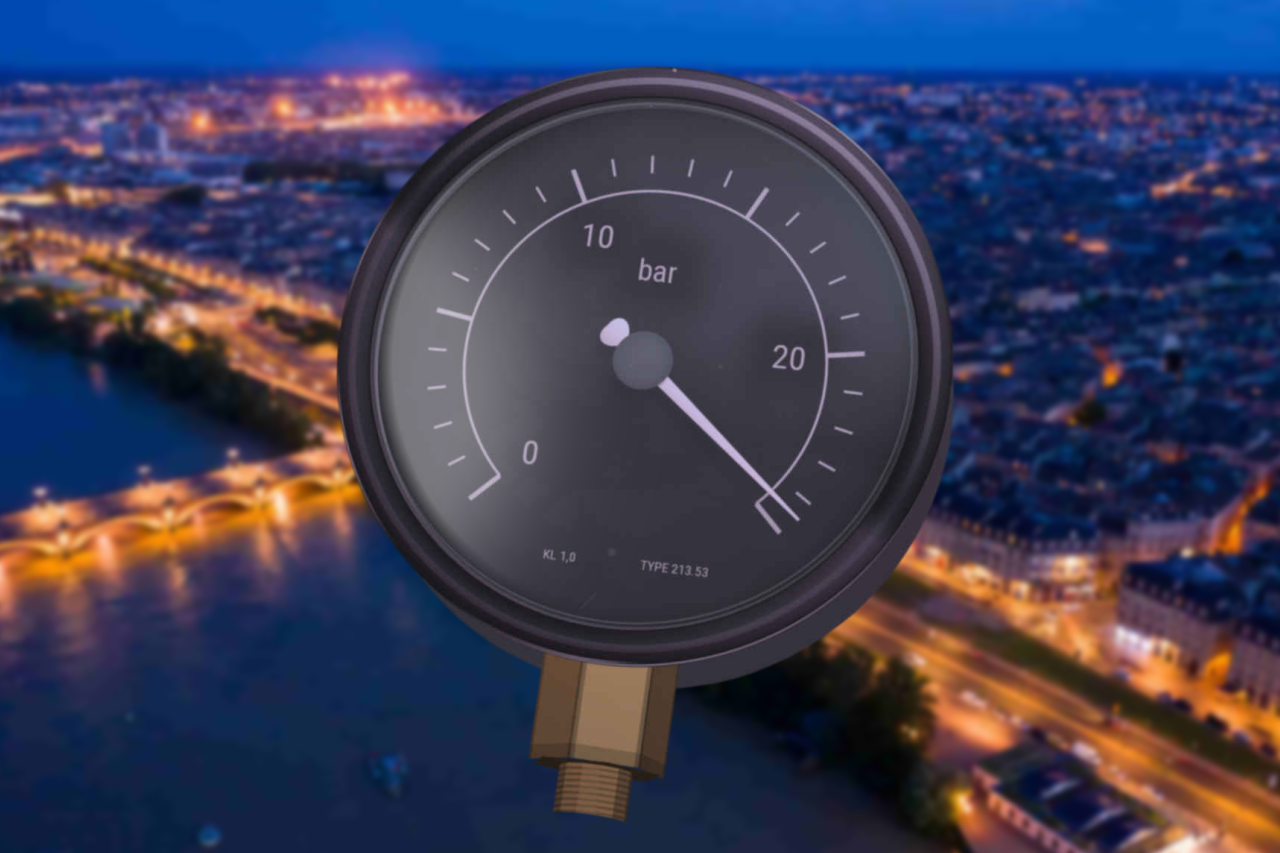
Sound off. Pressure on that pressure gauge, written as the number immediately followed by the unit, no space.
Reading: 24.5bar
